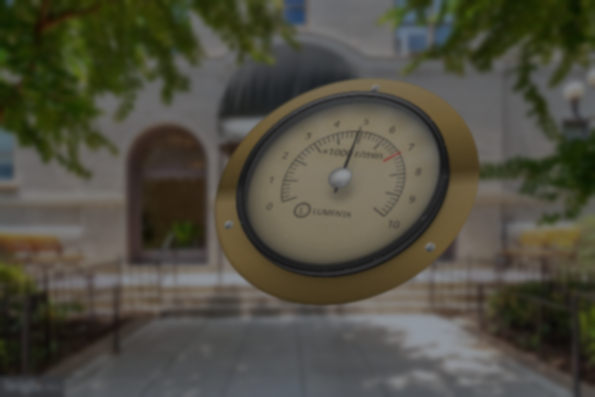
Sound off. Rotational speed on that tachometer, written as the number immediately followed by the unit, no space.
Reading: 5000rpm
